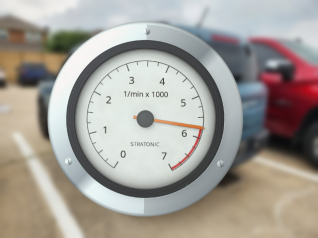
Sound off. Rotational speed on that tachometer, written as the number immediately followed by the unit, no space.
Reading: 5750rpm
